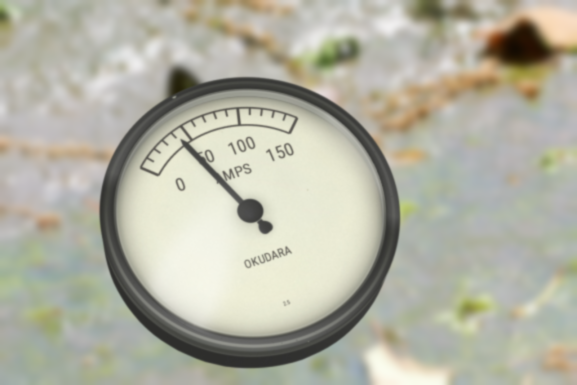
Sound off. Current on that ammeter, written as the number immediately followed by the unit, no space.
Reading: 40A
